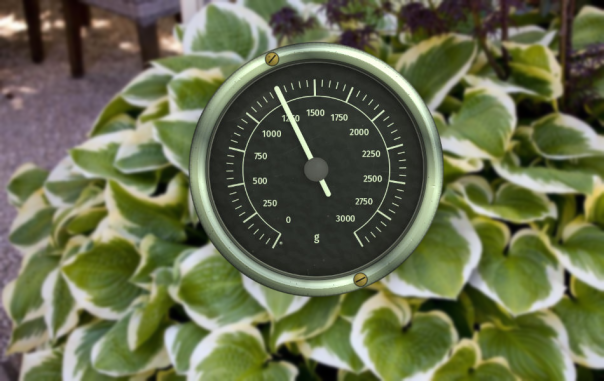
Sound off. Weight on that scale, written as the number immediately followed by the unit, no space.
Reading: 1250g
